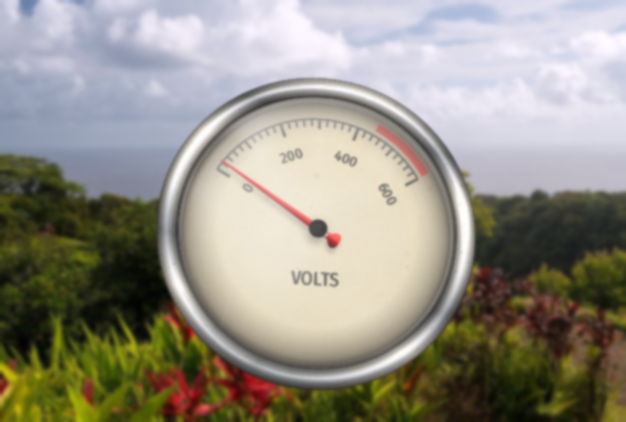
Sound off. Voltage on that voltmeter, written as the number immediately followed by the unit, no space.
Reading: 20V
